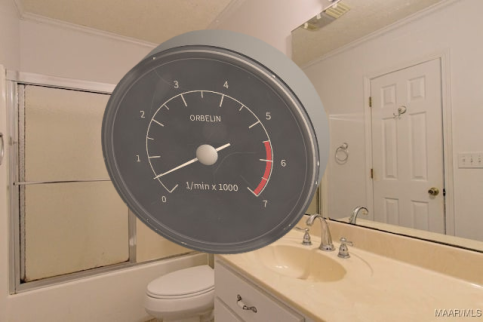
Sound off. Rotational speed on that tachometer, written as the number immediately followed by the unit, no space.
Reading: 500rpm
